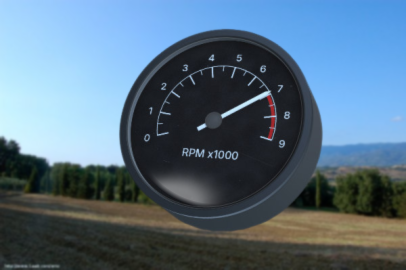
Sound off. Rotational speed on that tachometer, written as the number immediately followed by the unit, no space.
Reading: 7000rpm
